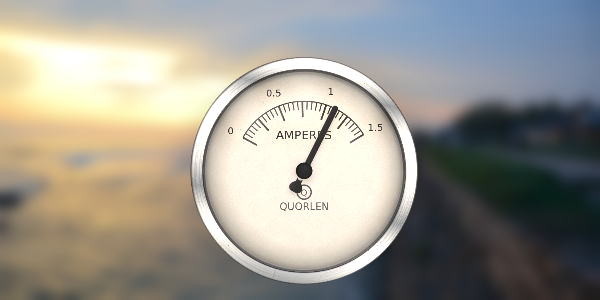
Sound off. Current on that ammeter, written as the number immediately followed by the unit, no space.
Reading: 1.1A
